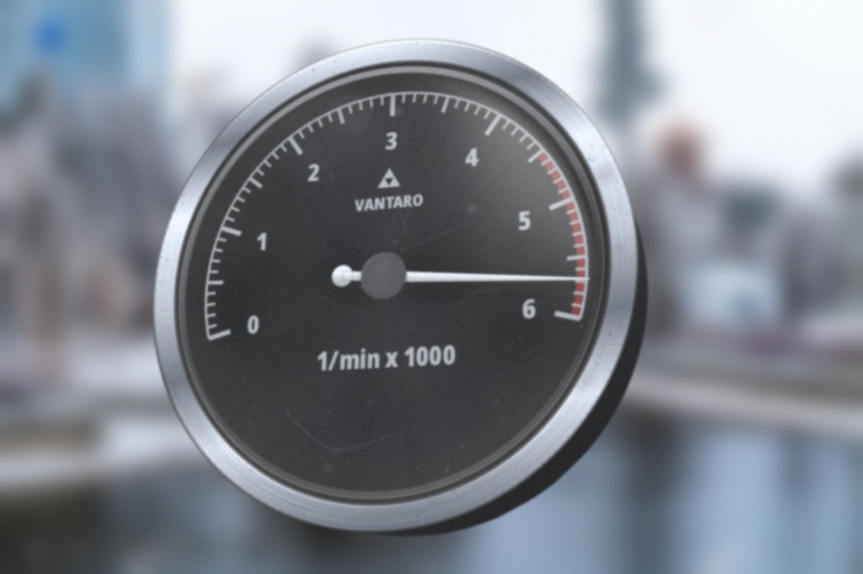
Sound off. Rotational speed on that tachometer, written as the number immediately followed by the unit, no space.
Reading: 5700rpm
